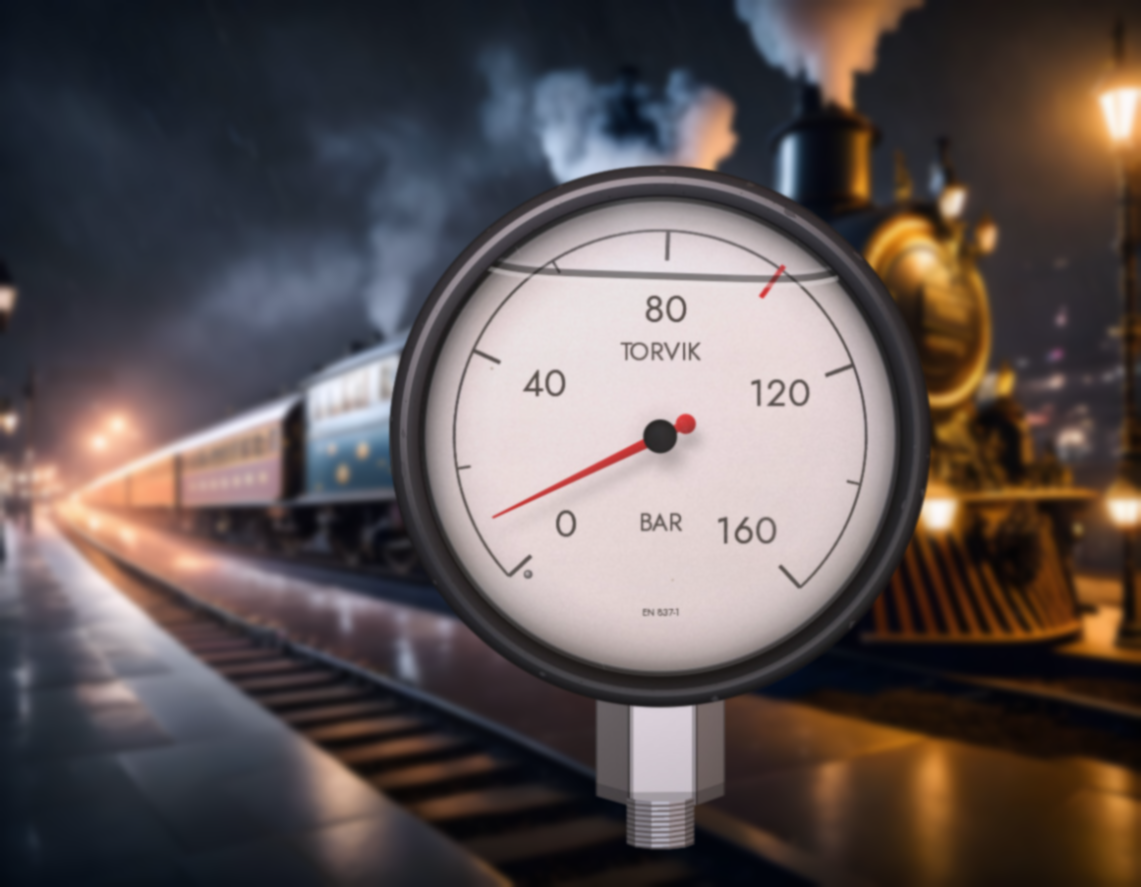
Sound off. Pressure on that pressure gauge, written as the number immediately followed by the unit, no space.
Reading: 10bar
